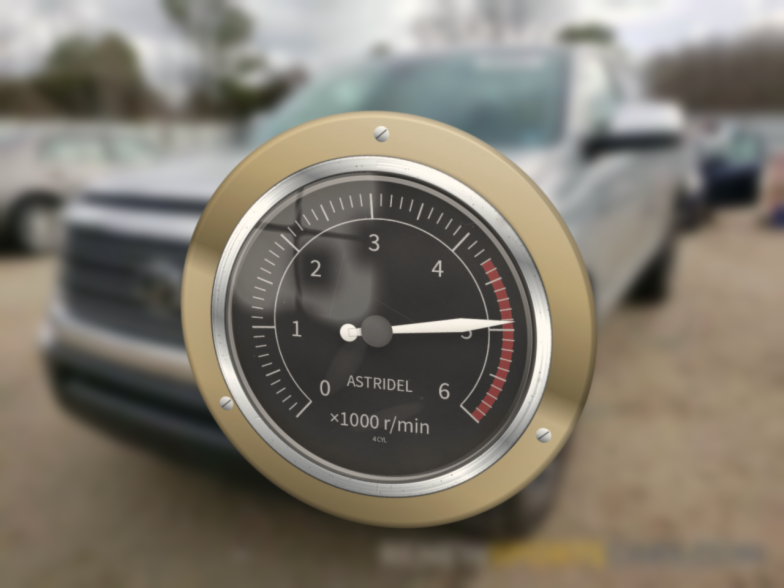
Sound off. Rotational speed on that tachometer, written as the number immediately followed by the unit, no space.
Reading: 4900rpm
